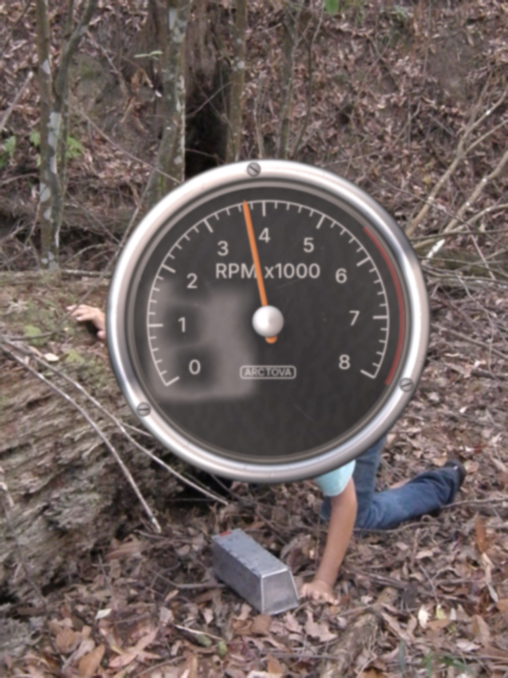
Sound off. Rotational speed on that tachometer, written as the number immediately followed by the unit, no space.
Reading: 3700rpm
